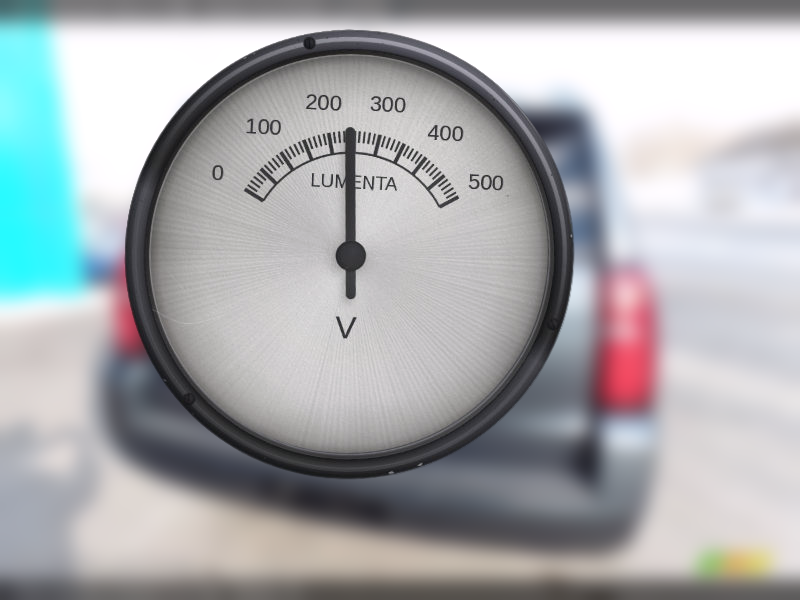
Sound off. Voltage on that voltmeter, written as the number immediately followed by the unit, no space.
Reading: 240V
